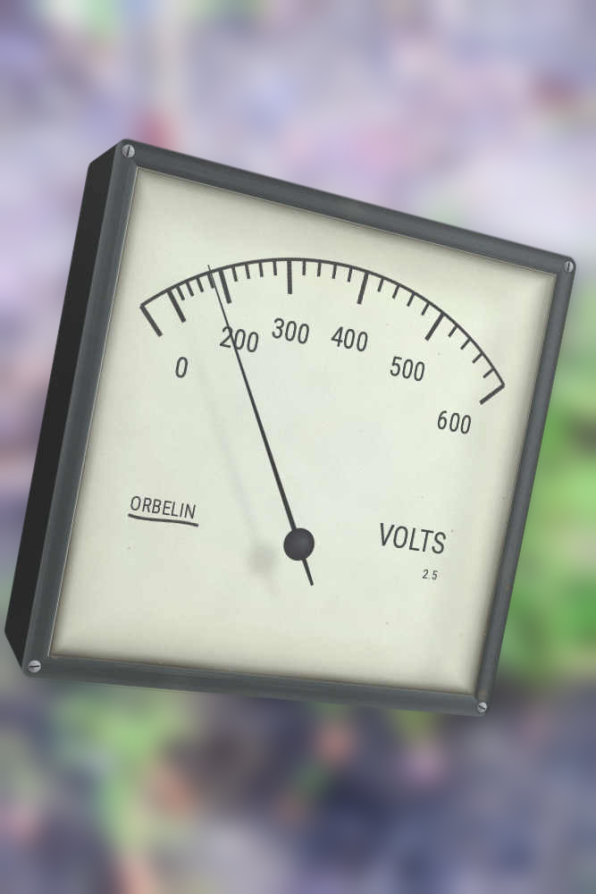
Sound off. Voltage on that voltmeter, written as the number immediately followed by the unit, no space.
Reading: 180V
